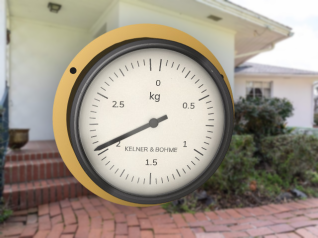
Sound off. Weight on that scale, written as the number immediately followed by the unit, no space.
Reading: 2.05kg
